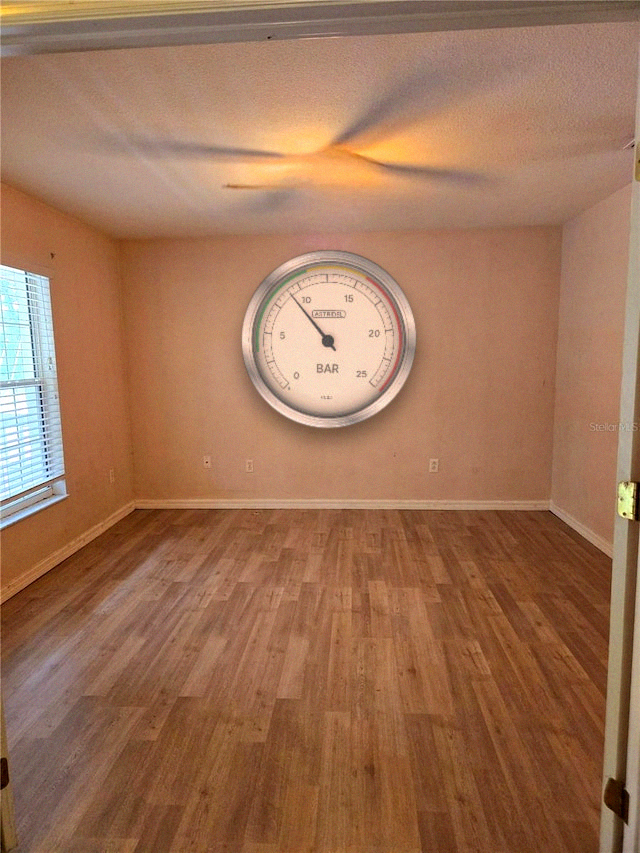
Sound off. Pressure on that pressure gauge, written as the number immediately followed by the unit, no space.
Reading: 9bar
